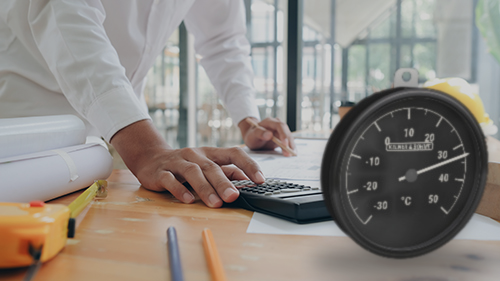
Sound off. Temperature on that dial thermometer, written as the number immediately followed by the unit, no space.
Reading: 32.5°C
